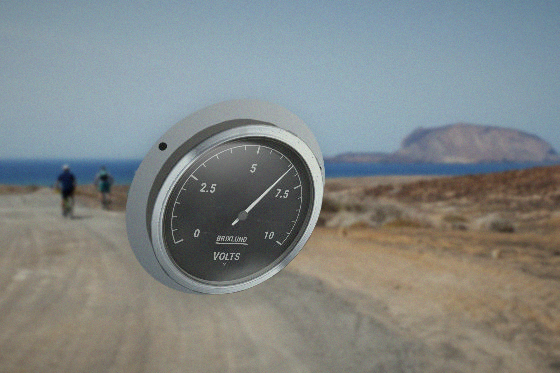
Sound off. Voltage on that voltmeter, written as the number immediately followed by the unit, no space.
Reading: 6.5V
